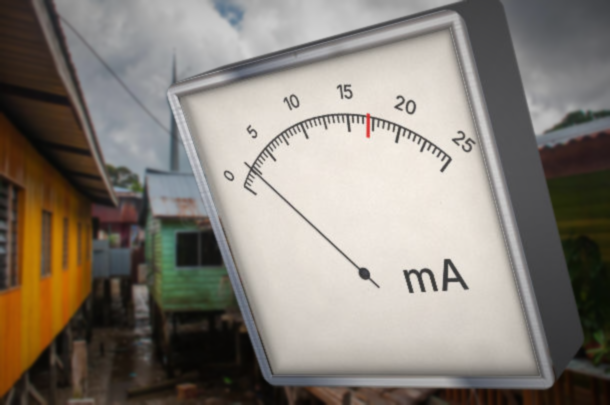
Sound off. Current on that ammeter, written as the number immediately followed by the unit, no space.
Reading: 2.5mA
